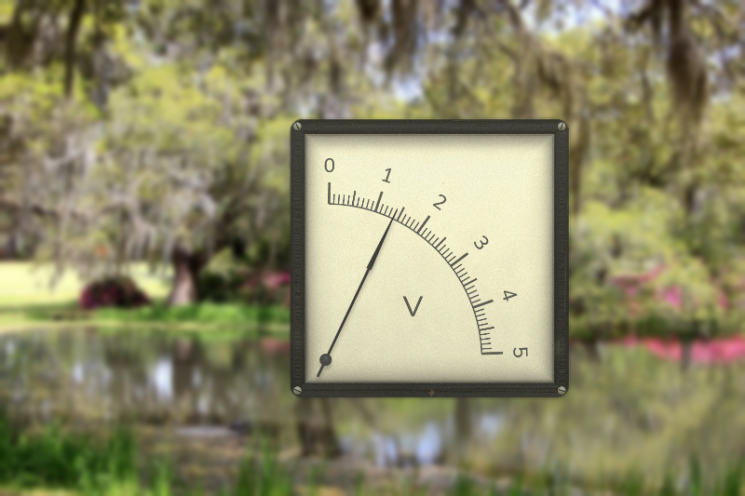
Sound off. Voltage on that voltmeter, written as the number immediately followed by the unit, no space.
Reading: 1.4V
